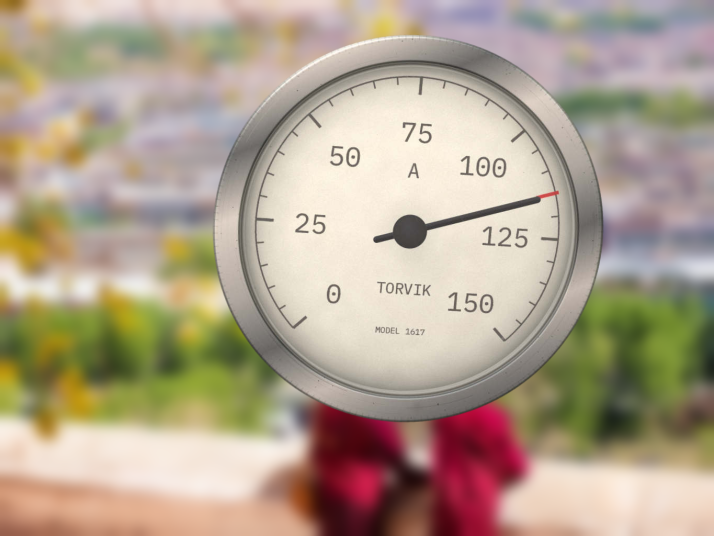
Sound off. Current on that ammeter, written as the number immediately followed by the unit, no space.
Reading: 115A
